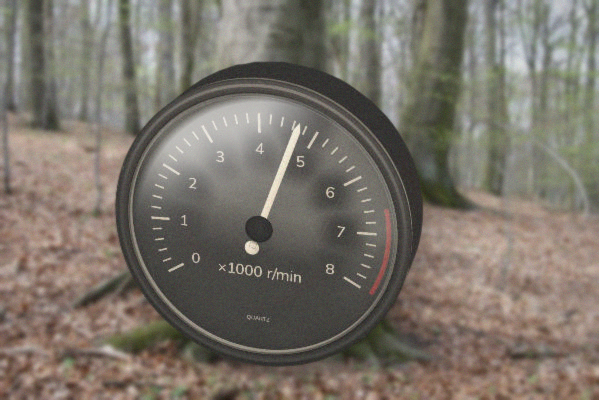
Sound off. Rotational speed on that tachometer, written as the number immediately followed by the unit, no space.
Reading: 4700rpm
